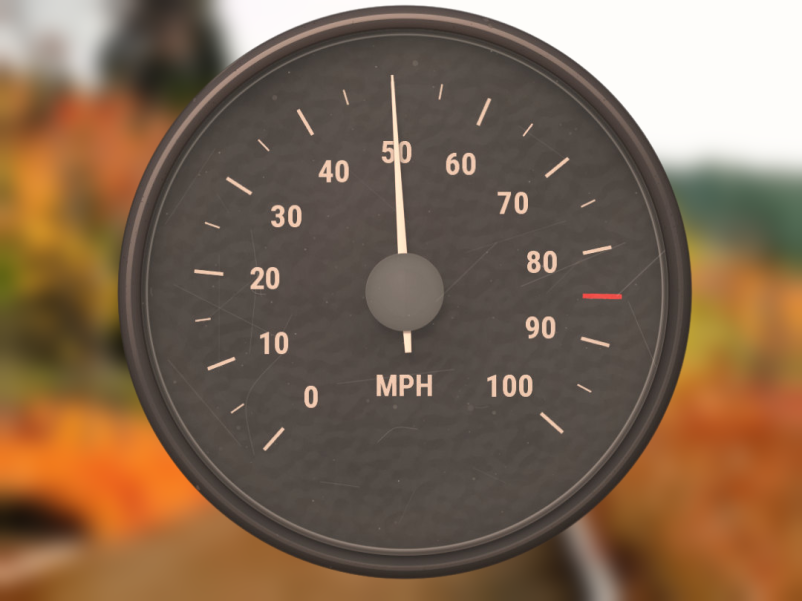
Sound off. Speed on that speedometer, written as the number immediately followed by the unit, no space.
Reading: 50mph
